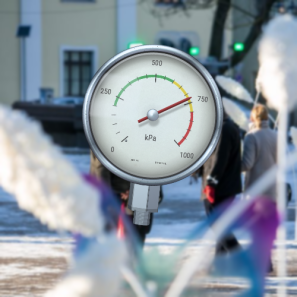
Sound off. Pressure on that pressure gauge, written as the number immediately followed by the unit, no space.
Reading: 725kPa
